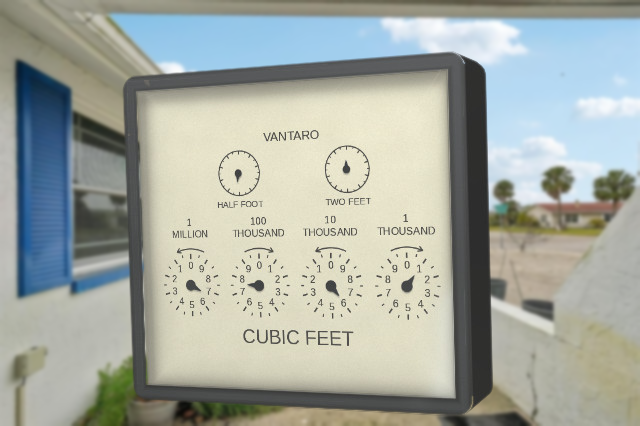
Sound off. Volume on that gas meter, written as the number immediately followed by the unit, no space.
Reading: 676100ft³
